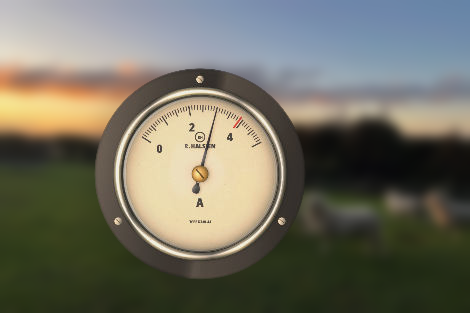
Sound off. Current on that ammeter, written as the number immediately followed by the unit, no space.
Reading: 3A
